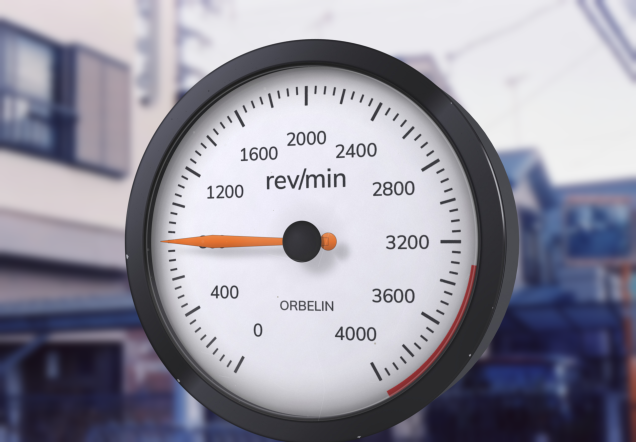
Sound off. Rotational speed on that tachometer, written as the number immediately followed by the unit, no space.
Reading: 800rpm
